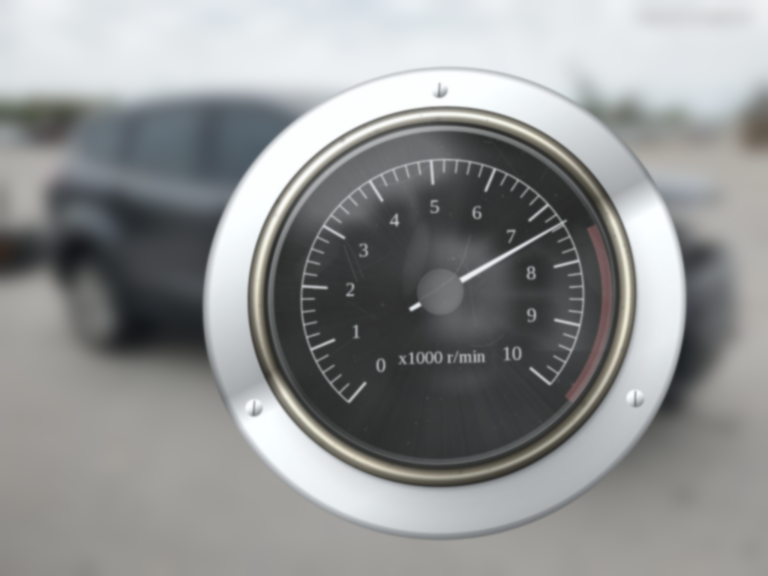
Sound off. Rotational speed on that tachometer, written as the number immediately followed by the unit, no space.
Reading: 7400rpm
